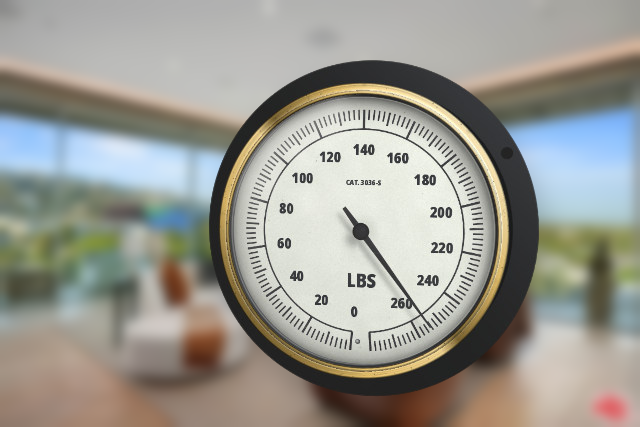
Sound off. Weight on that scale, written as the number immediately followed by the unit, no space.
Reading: 254lb
